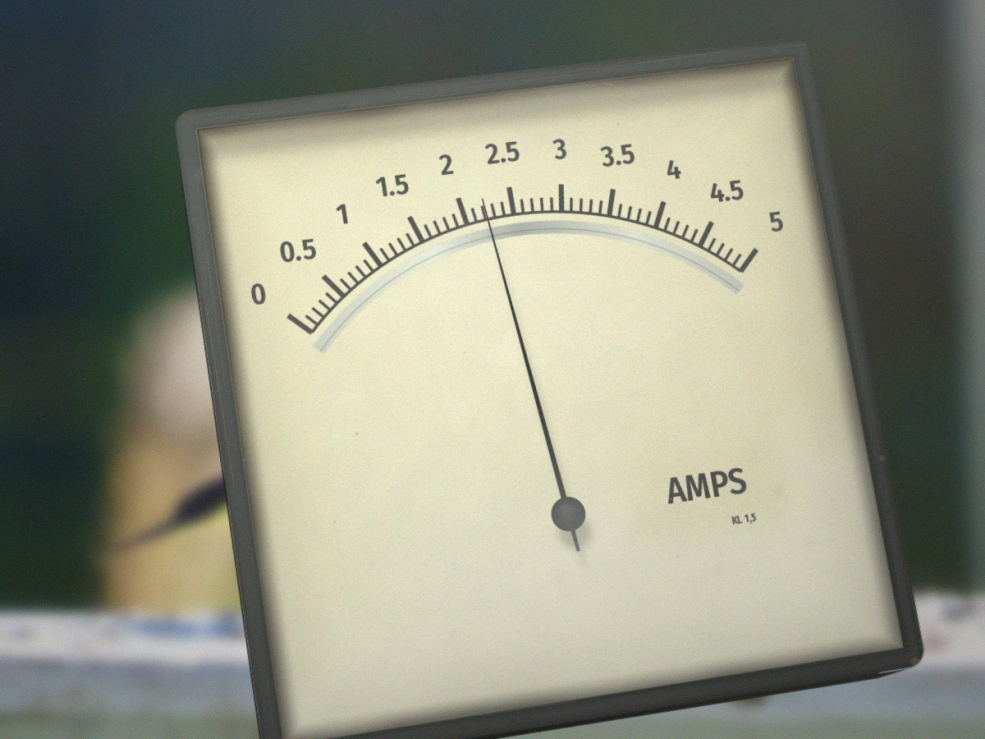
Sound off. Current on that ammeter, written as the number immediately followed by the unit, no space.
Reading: 2.2A
